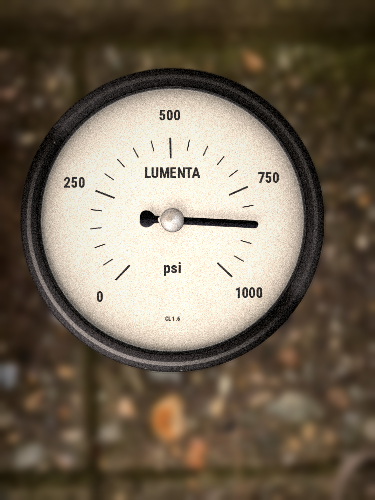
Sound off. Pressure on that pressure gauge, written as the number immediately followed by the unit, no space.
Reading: 850psi
